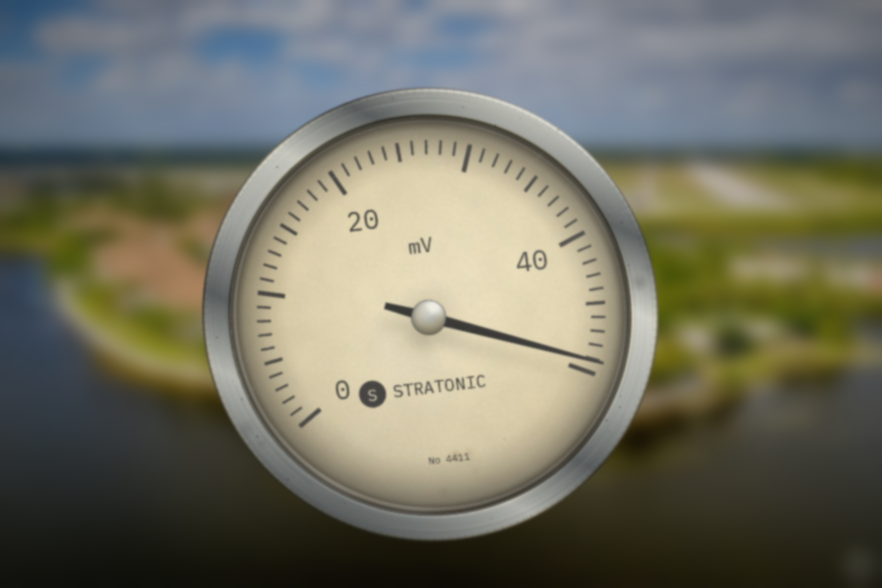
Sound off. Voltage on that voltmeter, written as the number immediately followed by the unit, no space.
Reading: 49mV
